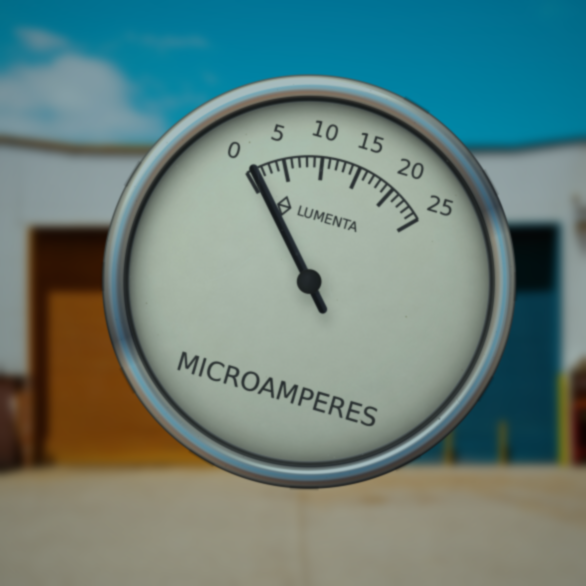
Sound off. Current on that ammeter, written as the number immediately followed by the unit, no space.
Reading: 1µA
